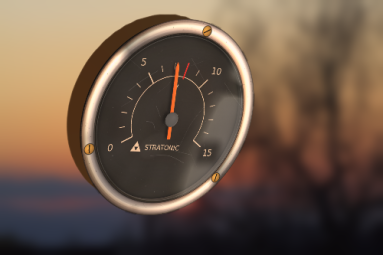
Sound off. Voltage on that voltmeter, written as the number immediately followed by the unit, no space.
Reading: 7V
